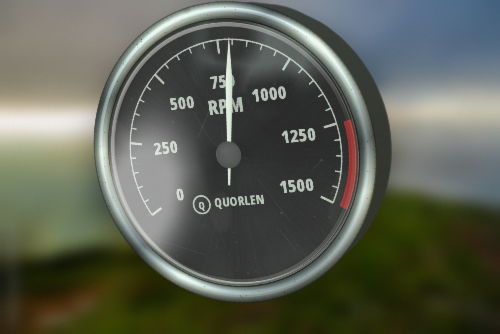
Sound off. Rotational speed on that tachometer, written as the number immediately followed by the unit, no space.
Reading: 800rpm
